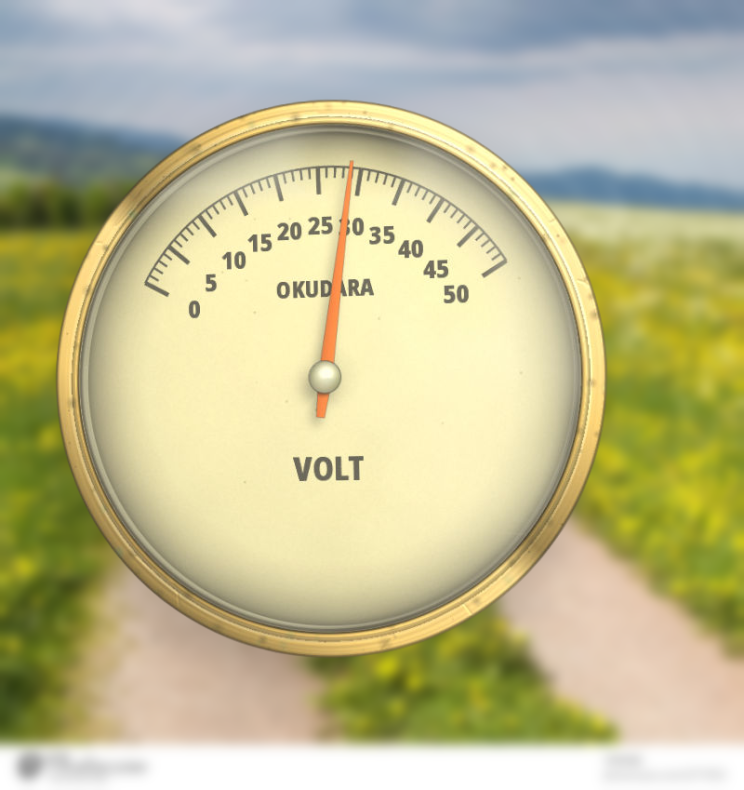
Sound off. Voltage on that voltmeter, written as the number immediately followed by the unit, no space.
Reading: 29V
